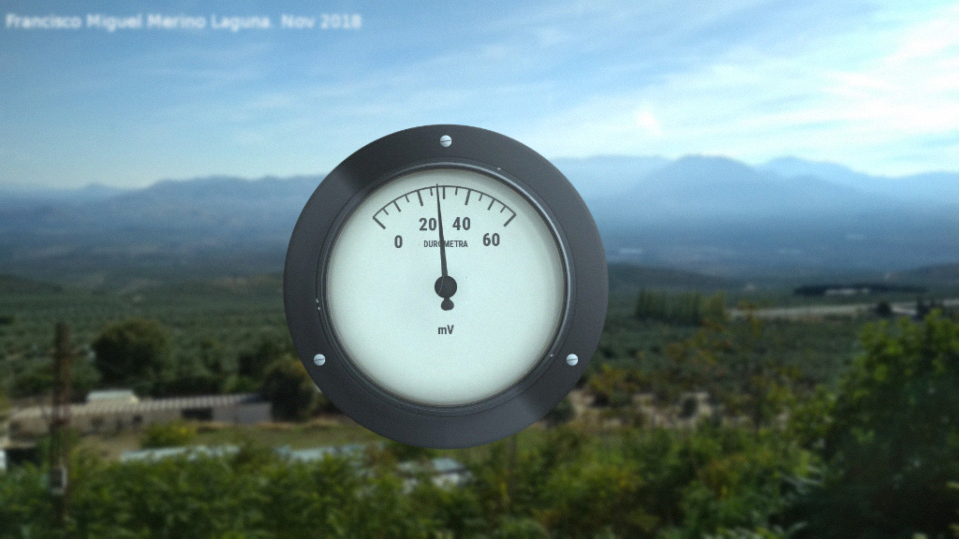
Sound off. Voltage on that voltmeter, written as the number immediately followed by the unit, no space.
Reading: 27.5mV
